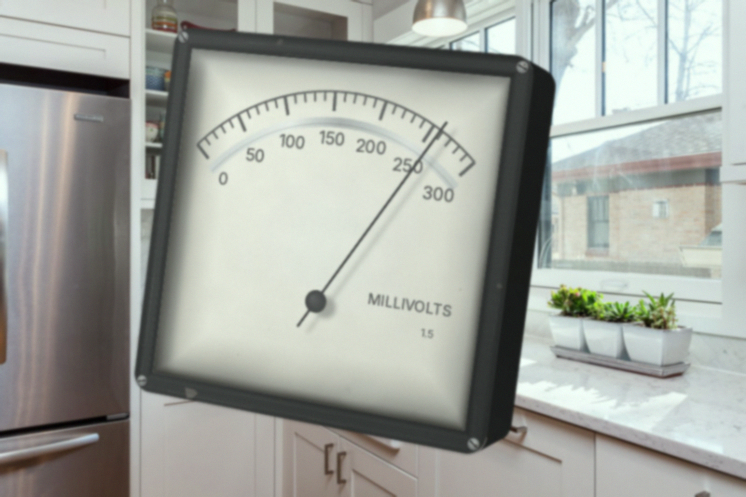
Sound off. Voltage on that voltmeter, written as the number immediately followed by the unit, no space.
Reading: 260mV
